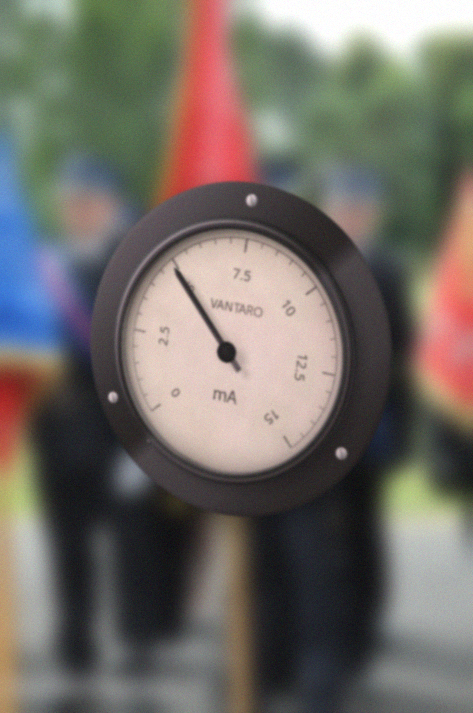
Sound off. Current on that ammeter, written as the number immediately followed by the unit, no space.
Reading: 5mA
